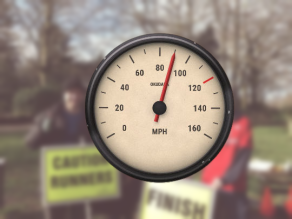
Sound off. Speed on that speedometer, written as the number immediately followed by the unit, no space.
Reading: 90mph
